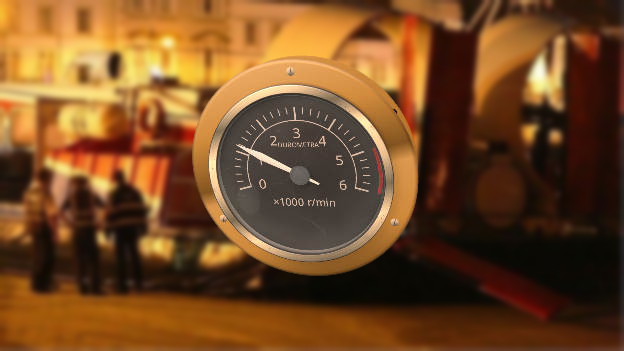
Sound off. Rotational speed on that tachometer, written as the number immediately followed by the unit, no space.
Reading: 1200rpm
